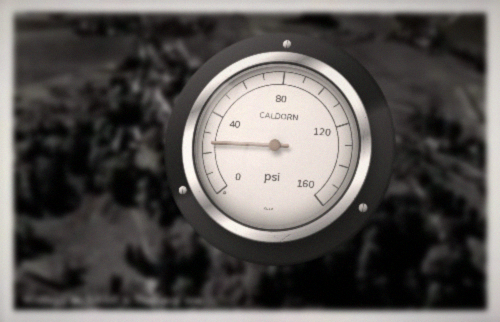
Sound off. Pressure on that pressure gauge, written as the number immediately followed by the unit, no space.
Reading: 25psi
